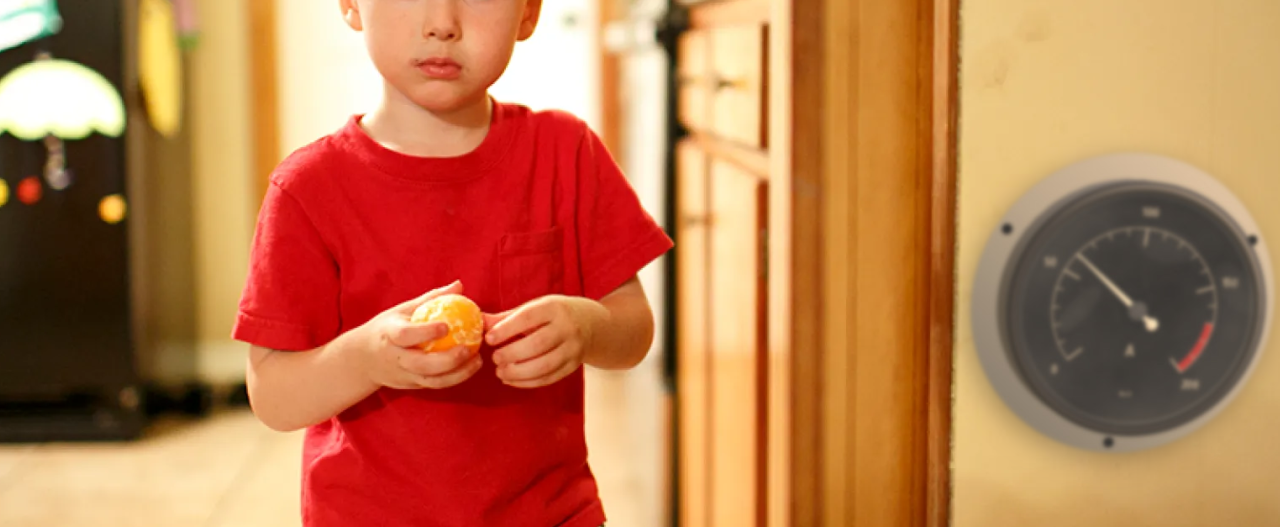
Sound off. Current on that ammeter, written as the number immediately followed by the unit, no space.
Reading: 60A
